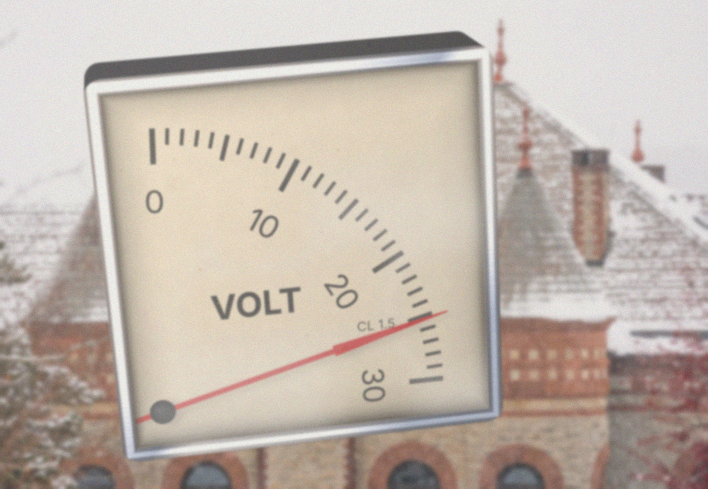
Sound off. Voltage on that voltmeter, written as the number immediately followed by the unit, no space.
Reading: 25V
